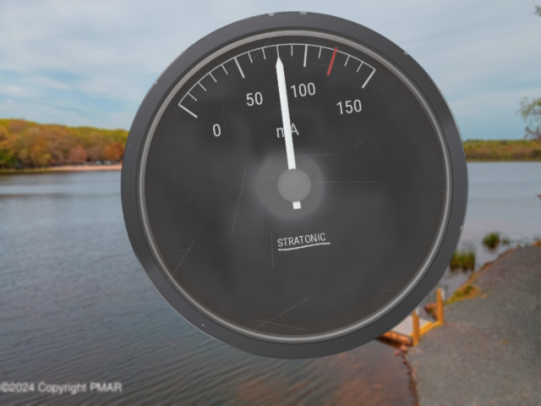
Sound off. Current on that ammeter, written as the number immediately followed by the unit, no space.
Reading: 80mA
